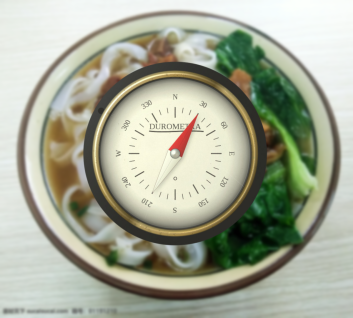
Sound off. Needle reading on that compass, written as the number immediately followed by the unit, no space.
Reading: 30°
